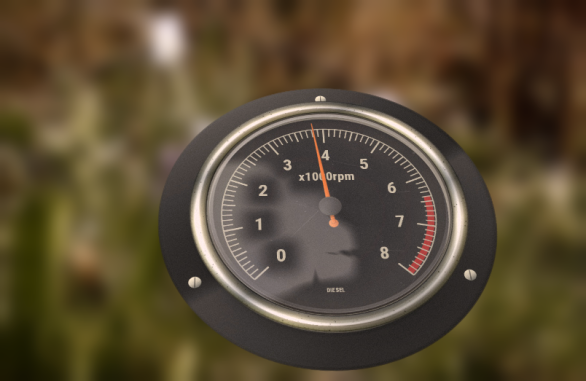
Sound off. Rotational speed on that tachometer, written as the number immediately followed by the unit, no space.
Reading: 3800rpm
